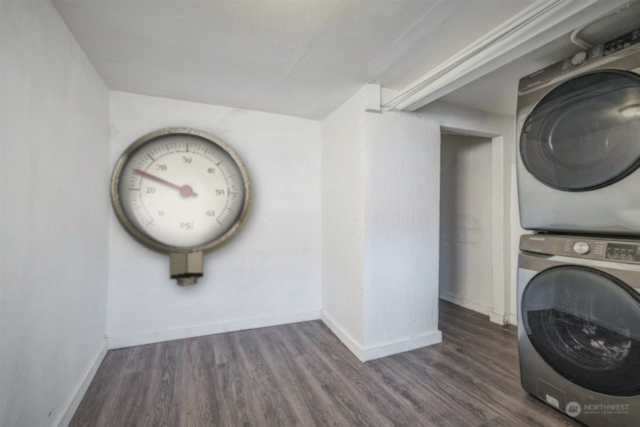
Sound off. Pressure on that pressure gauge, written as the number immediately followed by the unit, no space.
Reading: 15psi
